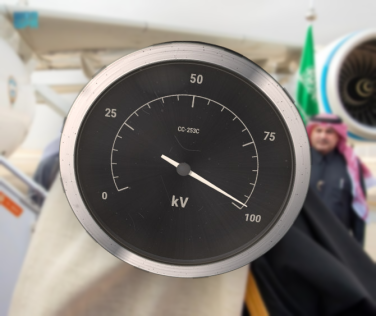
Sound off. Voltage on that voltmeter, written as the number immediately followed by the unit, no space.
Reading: 97.5kV
